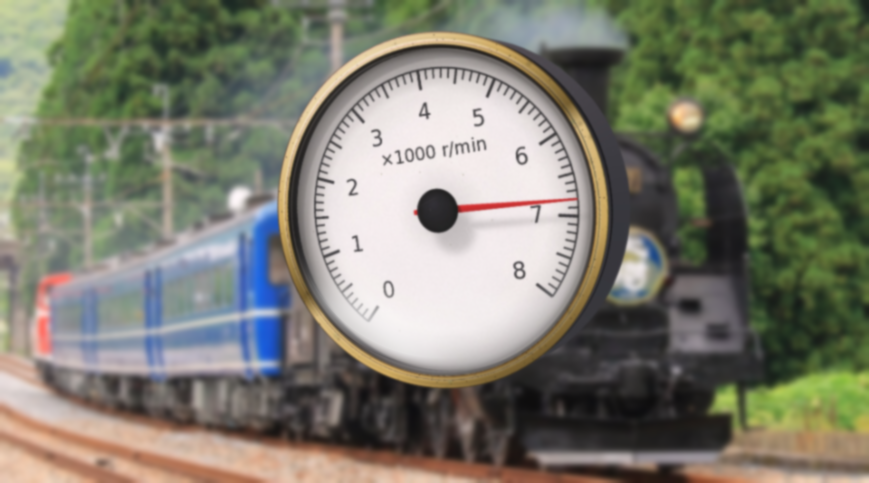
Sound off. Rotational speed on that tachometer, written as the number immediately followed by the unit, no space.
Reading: 6800rpm
